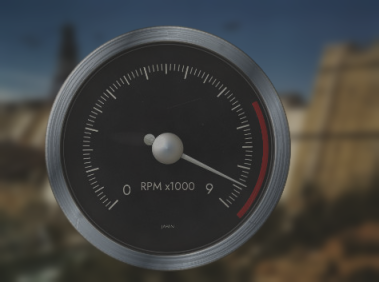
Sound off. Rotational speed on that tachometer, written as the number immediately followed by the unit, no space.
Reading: 8400rpm
